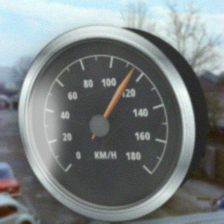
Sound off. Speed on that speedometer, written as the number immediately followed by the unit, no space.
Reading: 115km/h
